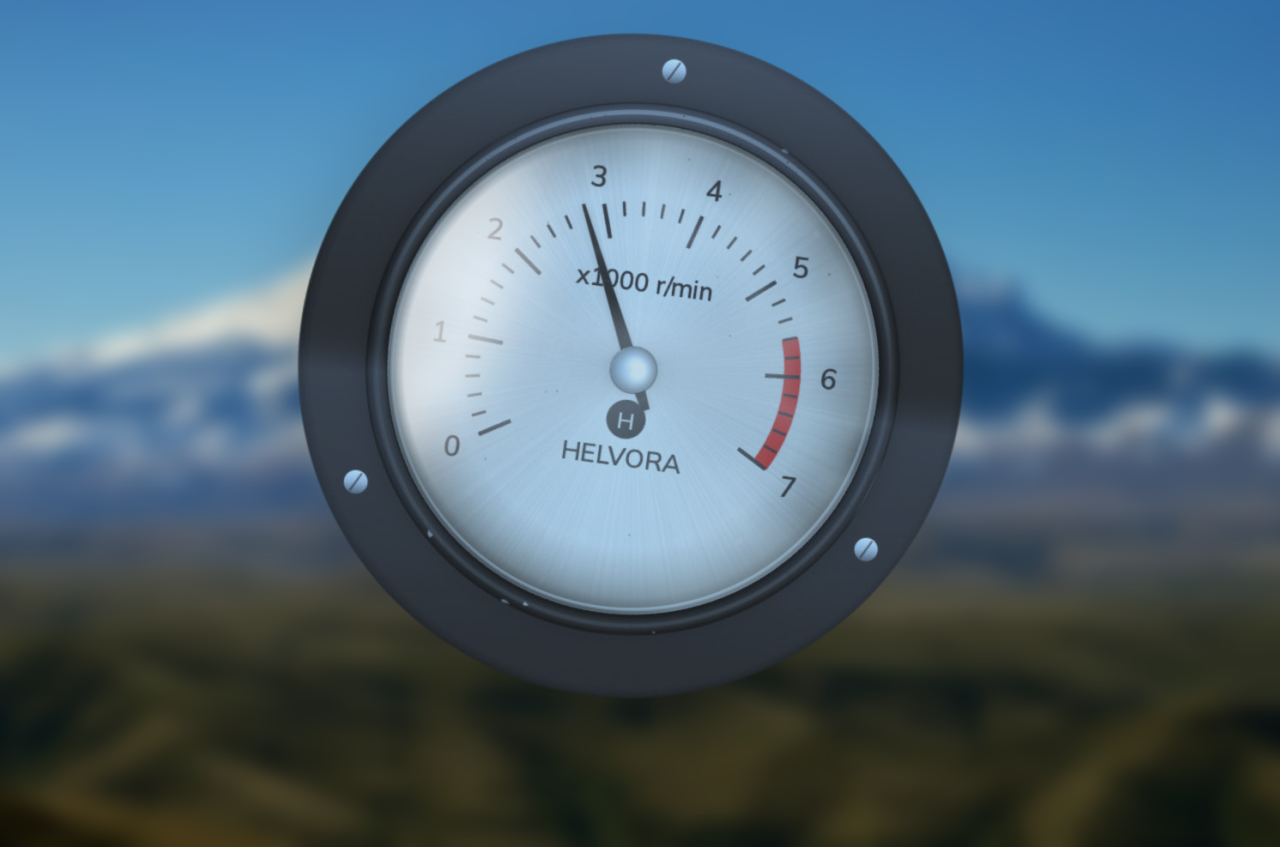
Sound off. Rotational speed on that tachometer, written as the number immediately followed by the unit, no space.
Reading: 2800rpm
